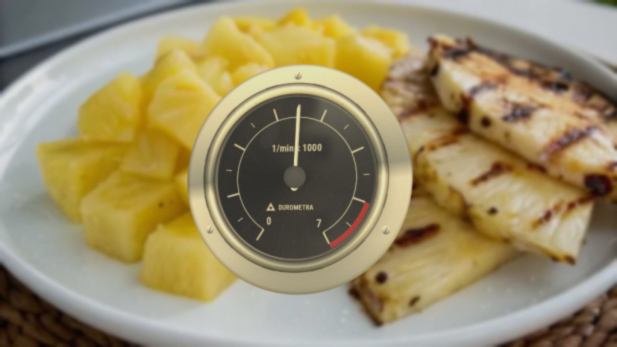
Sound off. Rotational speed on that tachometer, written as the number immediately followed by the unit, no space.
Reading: 3500rpm
